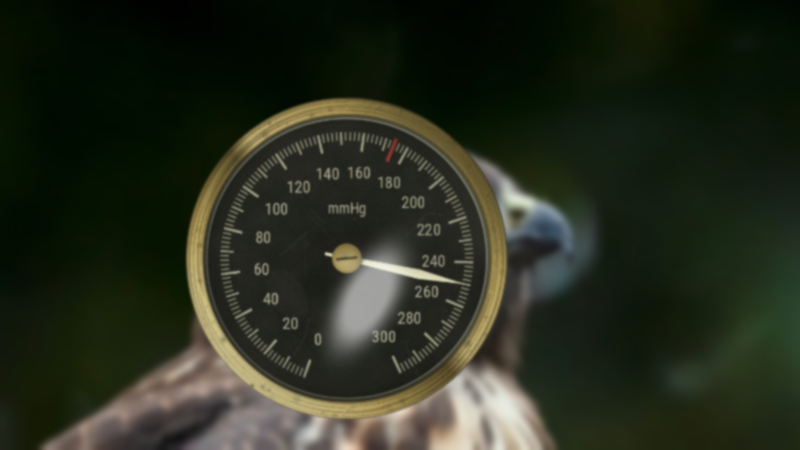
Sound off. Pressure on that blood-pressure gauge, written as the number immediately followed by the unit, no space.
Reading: 250mmHg
